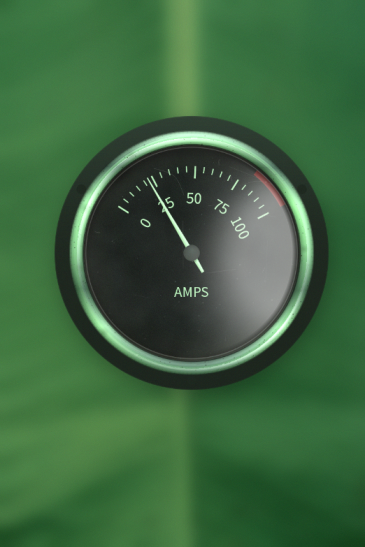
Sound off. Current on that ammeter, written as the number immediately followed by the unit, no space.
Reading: 22.5A
